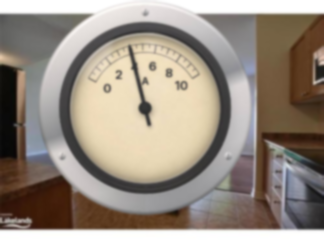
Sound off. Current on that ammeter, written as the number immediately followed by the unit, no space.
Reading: 4A
